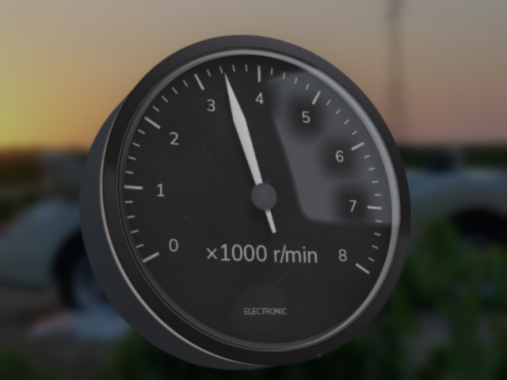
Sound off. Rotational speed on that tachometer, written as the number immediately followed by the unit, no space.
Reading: 3400rpm
